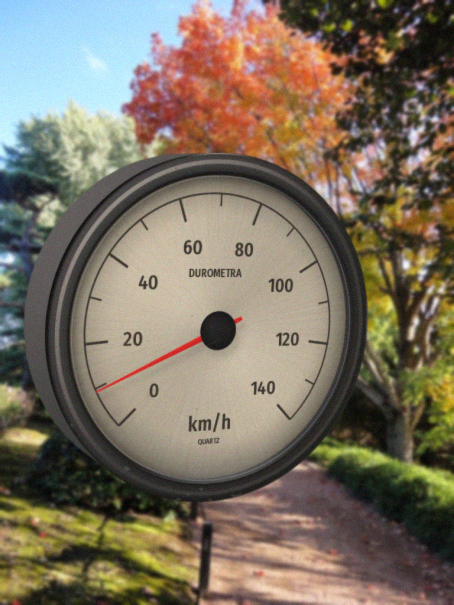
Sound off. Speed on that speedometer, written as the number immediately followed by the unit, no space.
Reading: 10km/h
